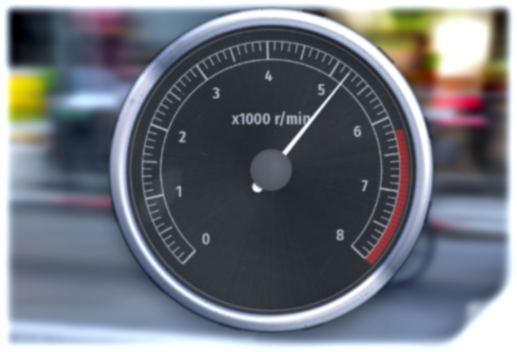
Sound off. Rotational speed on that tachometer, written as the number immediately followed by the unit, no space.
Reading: 5200rpm
